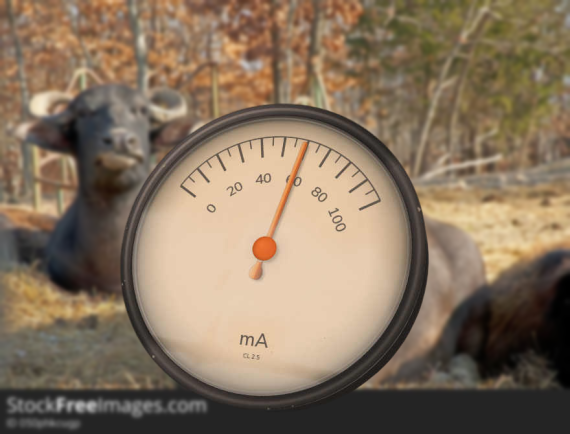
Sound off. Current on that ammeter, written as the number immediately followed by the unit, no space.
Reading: 60mA
